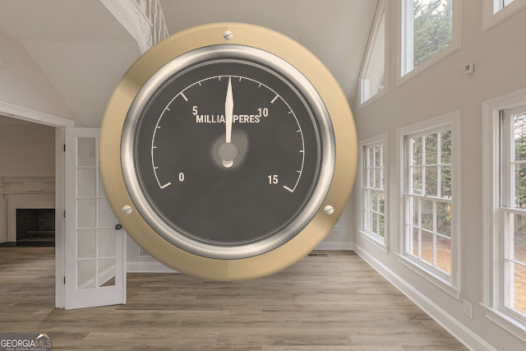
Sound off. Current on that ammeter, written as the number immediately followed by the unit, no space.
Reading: 7.5mA
